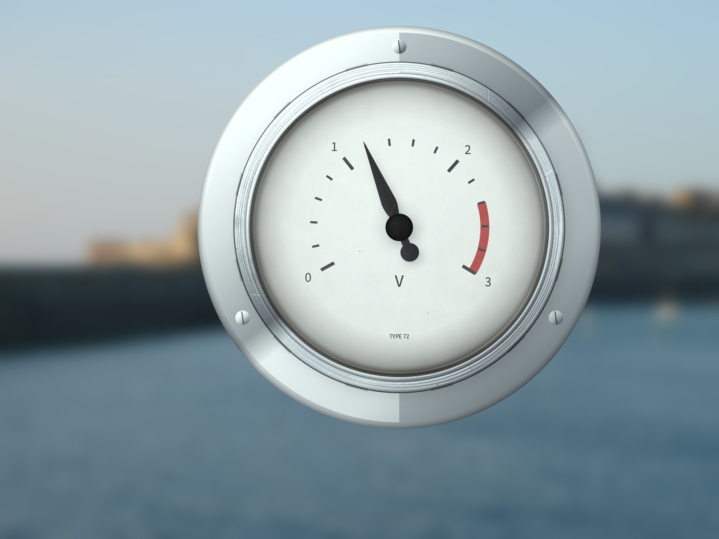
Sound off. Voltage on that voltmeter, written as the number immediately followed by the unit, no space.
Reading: 1.2V
